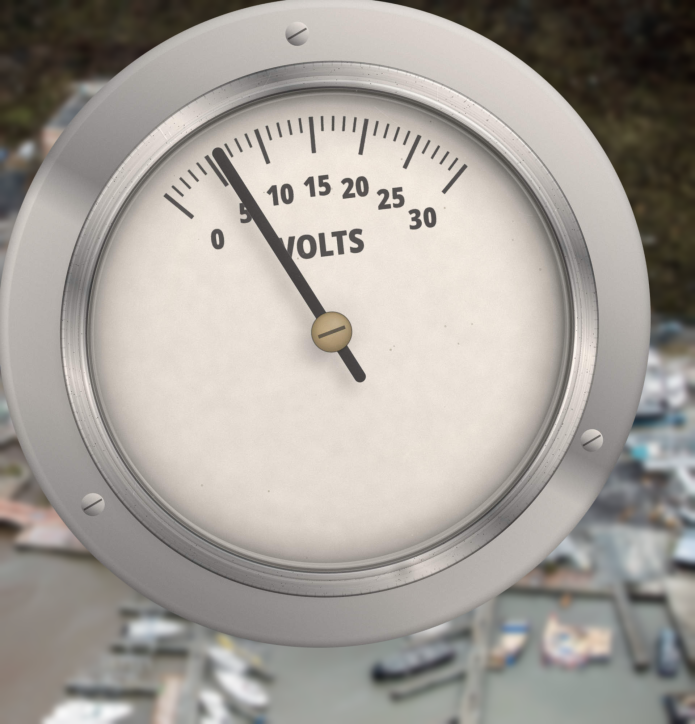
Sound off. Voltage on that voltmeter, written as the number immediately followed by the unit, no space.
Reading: 6V
